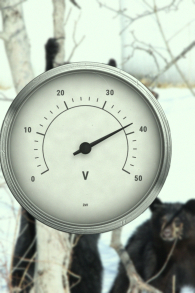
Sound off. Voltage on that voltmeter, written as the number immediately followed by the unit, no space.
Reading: 38V
